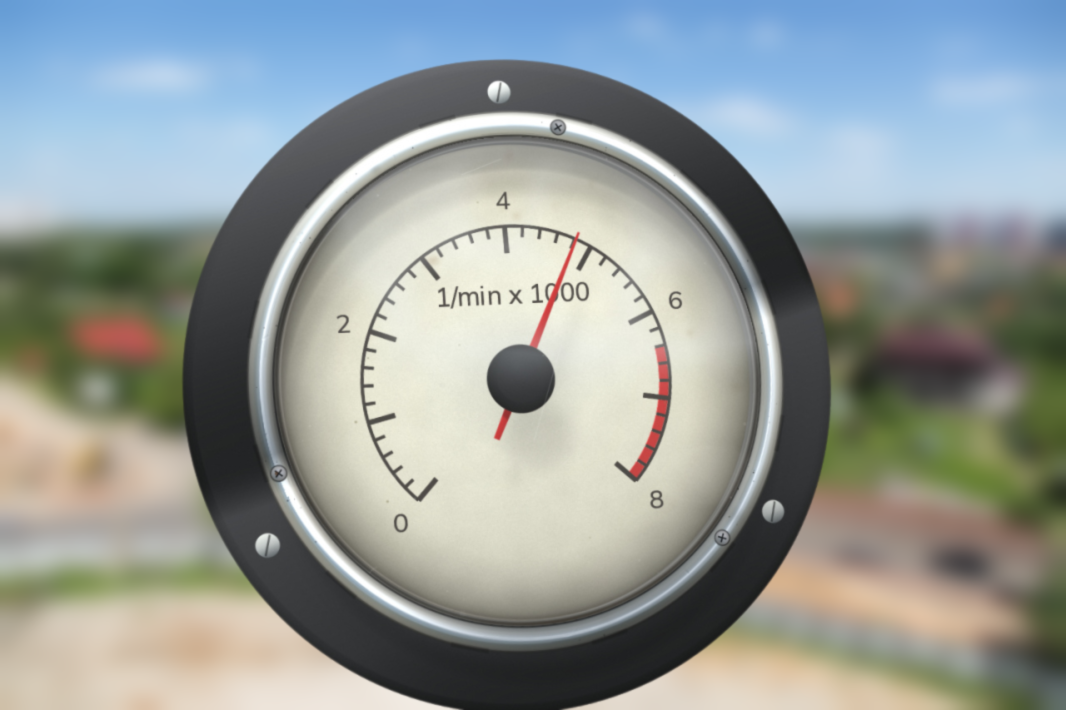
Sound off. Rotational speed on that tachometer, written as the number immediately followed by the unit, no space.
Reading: 4800rpm
